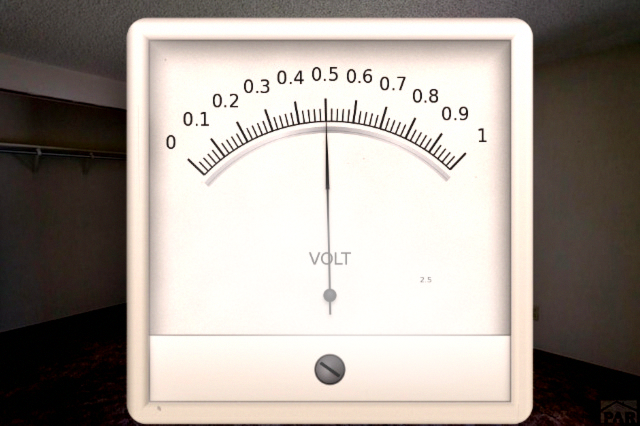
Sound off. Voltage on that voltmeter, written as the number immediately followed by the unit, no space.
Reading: 0.5V
